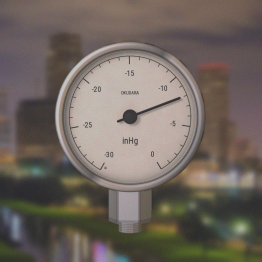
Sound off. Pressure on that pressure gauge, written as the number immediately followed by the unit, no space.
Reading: -8inHg
